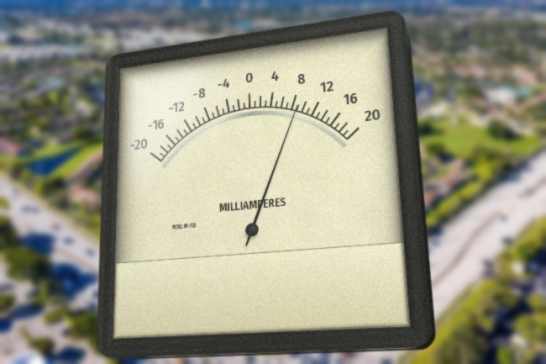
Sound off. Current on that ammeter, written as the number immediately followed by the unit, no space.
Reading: 9mA
